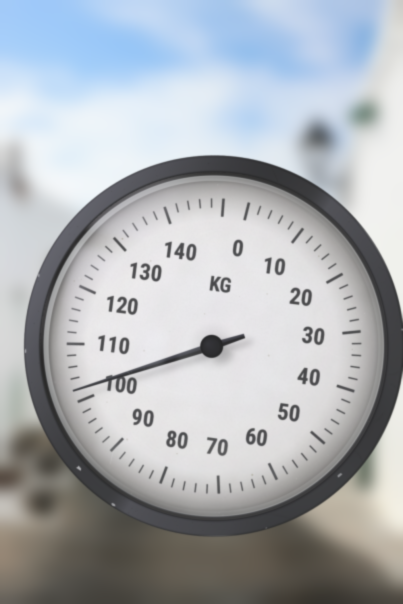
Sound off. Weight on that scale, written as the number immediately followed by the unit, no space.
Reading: 102kg
